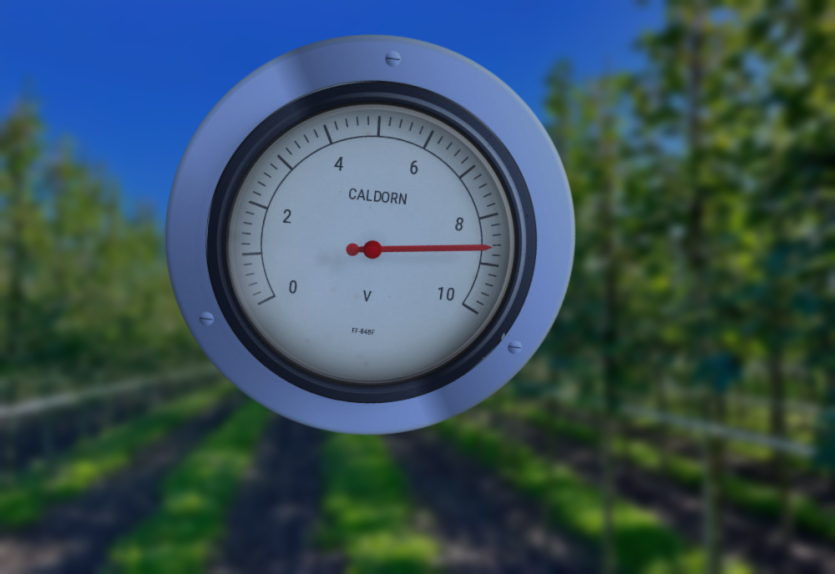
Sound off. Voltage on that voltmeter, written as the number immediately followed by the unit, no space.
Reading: 8.6V
